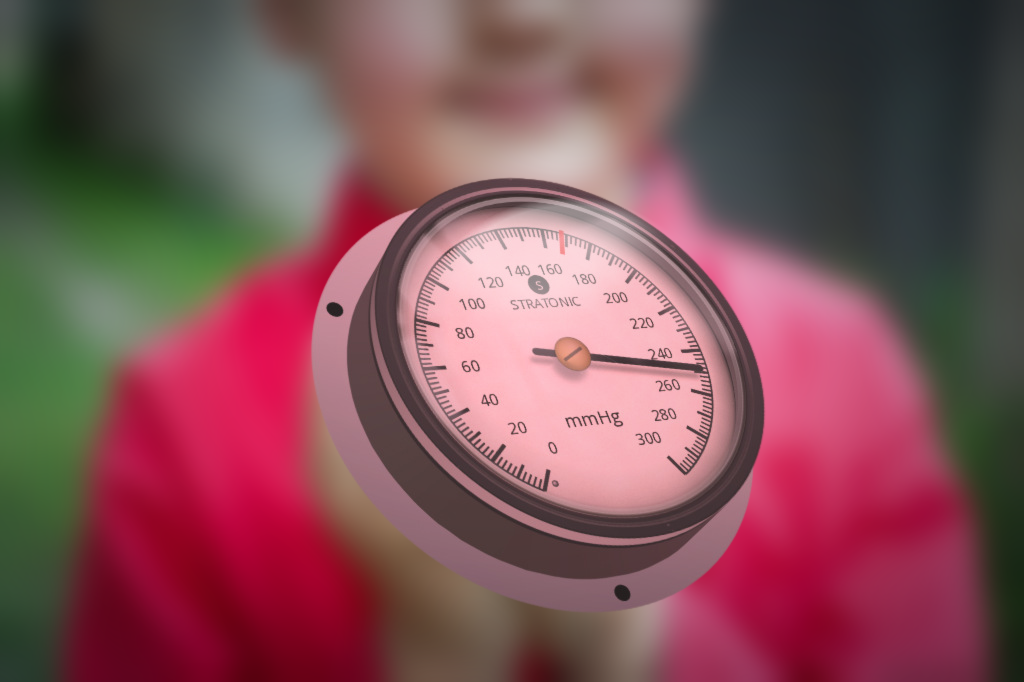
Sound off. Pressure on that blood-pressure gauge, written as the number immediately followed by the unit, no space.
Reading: 250mmHg
